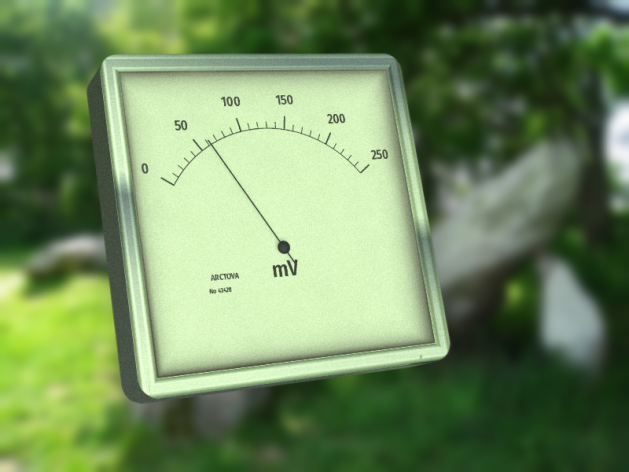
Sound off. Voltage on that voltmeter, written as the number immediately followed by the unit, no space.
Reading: 60mV
